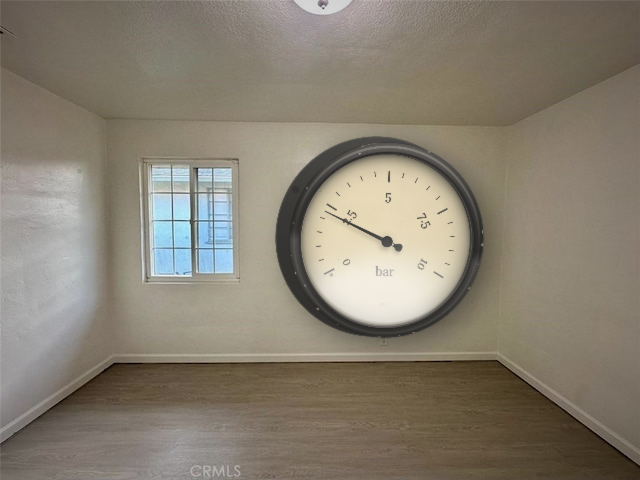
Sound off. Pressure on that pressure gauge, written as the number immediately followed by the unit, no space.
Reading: 2.25bar
